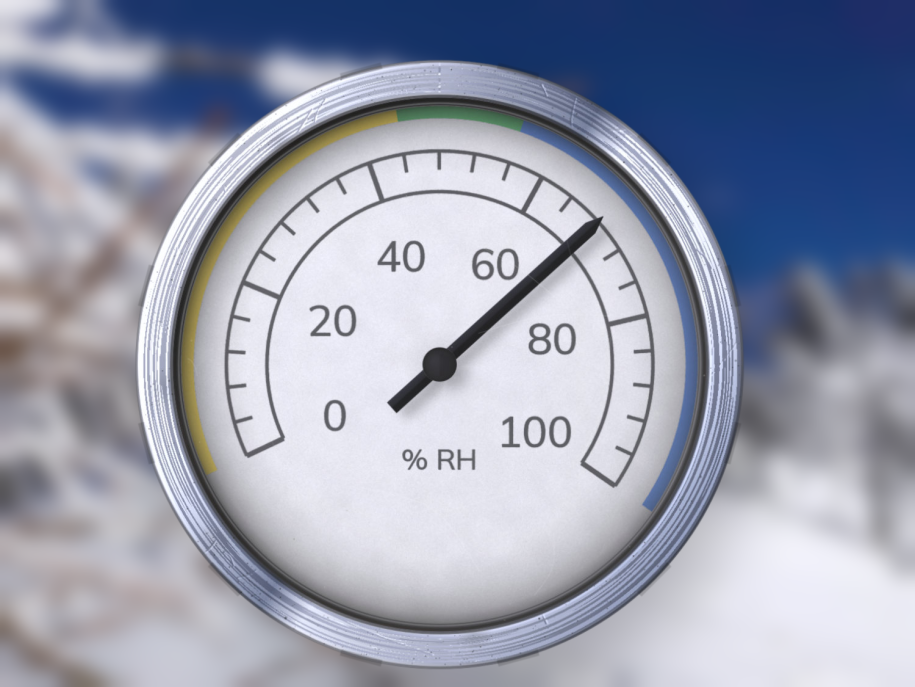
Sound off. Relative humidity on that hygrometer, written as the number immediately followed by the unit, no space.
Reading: 68%
